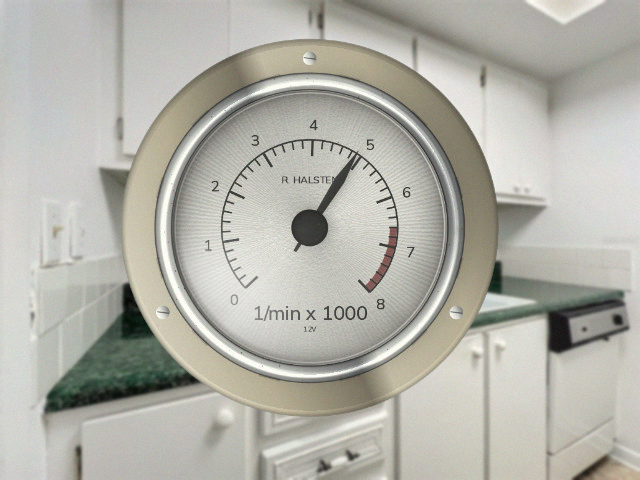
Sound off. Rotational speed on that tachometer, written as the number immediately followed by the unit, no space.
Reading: 4900rpm
